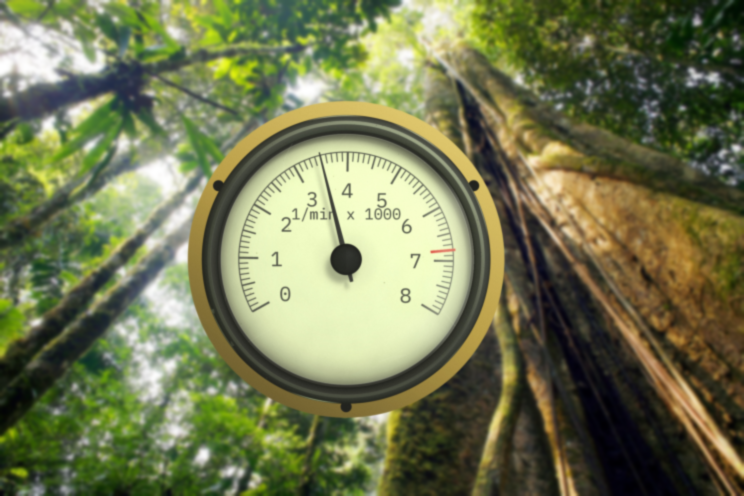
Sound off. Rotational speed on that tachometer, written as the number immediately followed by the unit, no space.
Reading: 3500rpm
